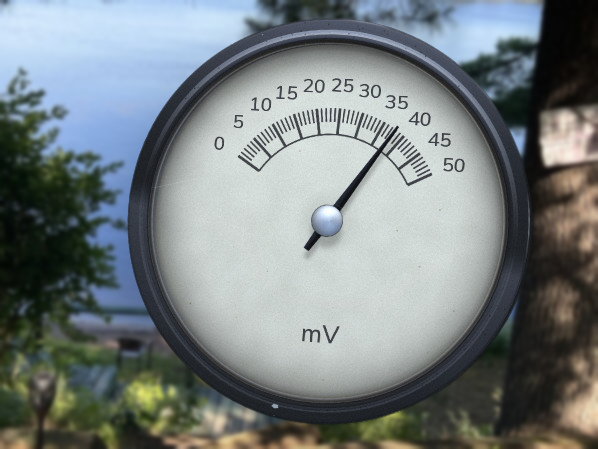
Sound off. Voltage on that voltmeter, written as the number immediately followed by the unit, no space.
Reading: 38mV
